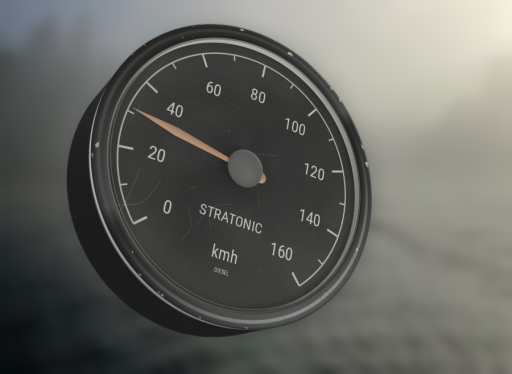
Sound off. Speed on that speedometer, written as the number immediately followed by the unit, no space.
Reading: 30km/h
